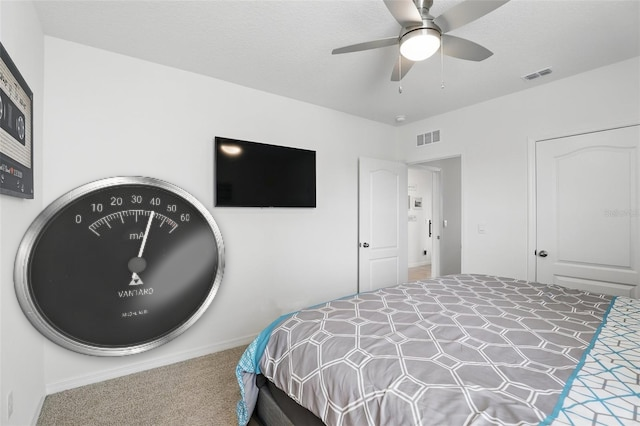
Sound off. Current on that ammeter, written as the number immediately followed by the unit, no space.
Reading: 40mA
